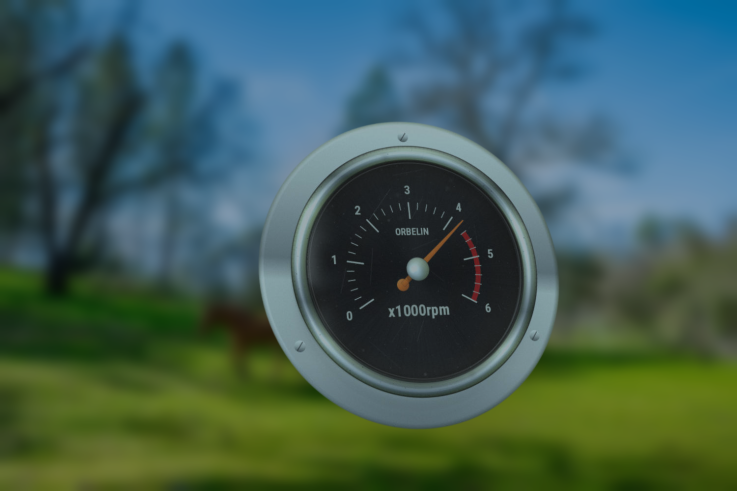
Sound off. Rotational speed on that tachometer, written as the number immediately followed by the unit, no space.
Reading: 4200rpm
